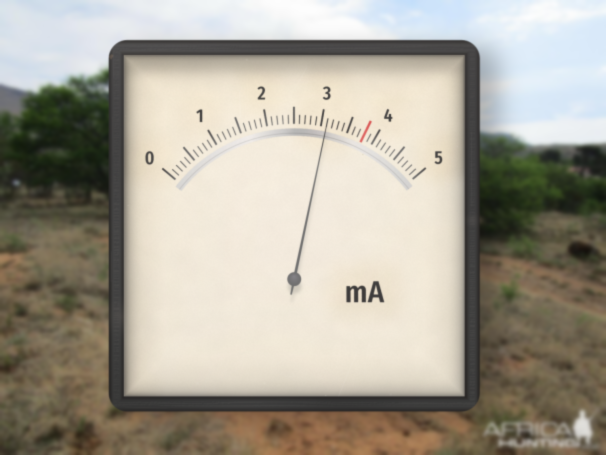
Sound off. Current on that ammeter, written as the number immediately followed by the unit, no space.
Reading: 3.1mA
